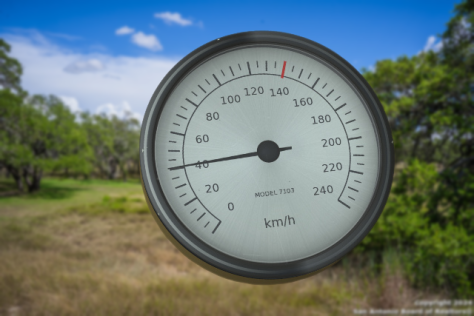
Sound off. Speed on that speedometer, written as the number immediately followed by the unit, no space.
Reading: 40km/h
